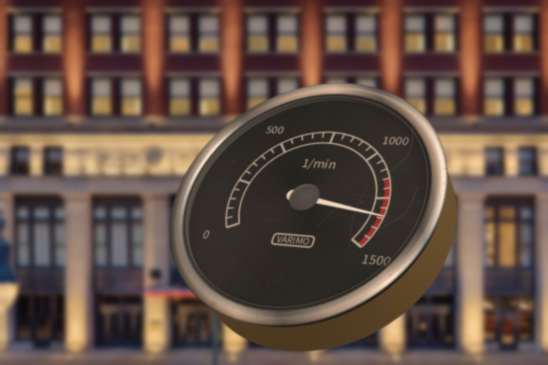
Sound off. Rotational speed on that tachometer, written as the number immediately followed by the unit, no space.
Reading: 1350rpm
